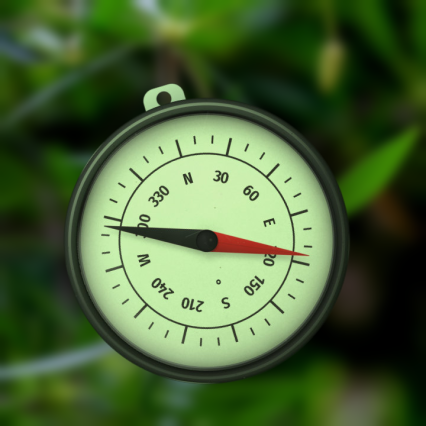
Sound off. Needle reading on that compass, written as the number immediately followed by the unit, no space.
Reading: 115°
